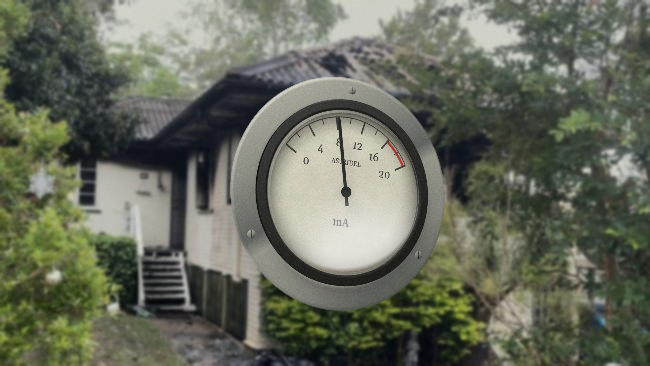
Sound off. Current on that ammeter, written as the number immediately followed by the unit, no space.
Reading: 8mA
